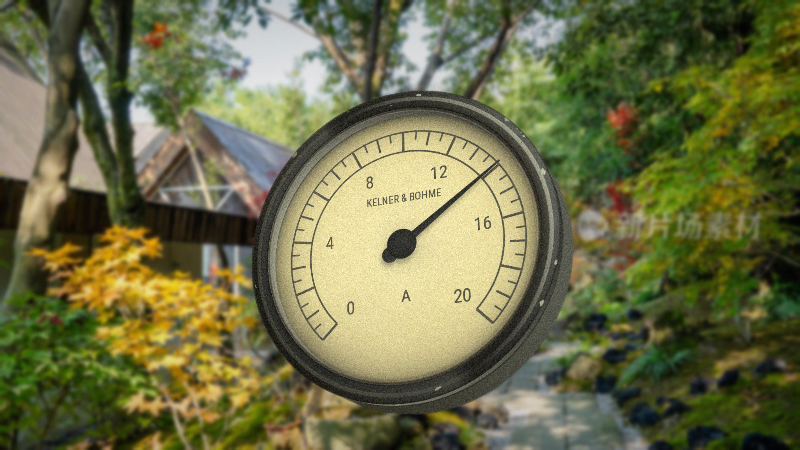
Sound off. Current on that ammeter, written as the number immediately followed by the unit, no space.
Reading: 14A
